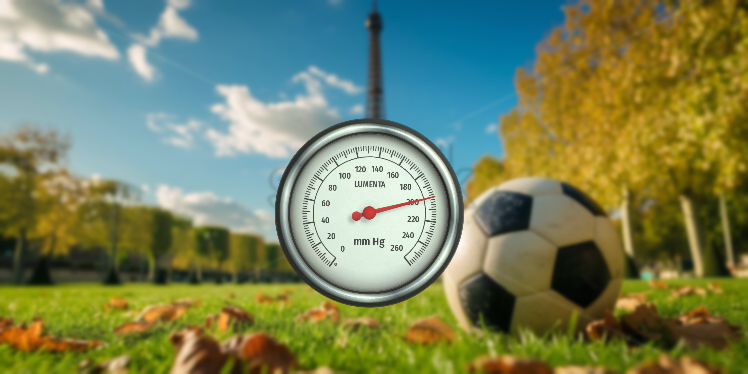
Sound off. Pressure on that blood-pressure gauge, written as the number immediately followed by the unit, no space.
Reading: 200mmHg
